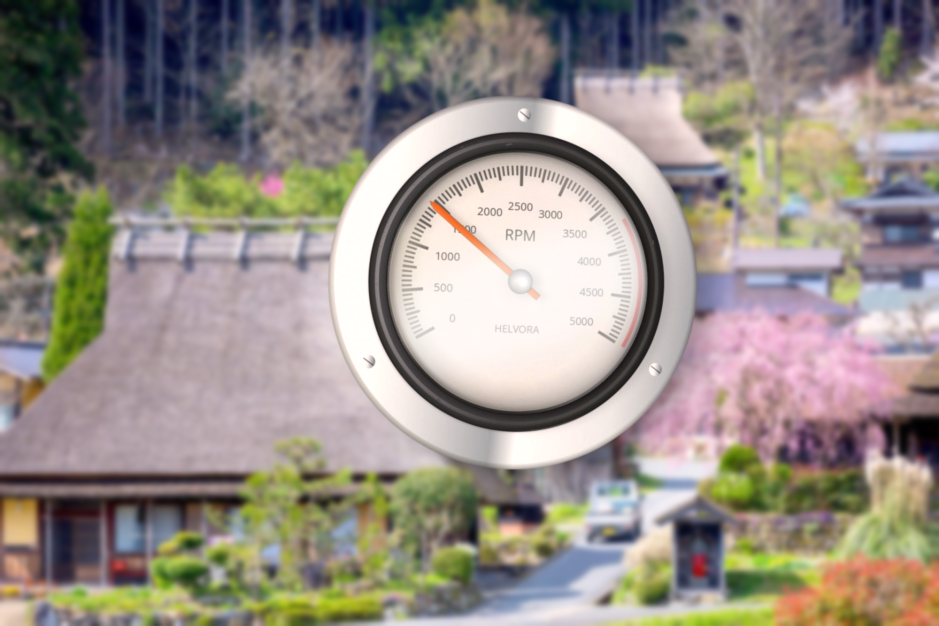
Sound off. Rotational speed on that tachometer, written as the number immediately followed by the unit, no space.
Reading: 1450rpm
